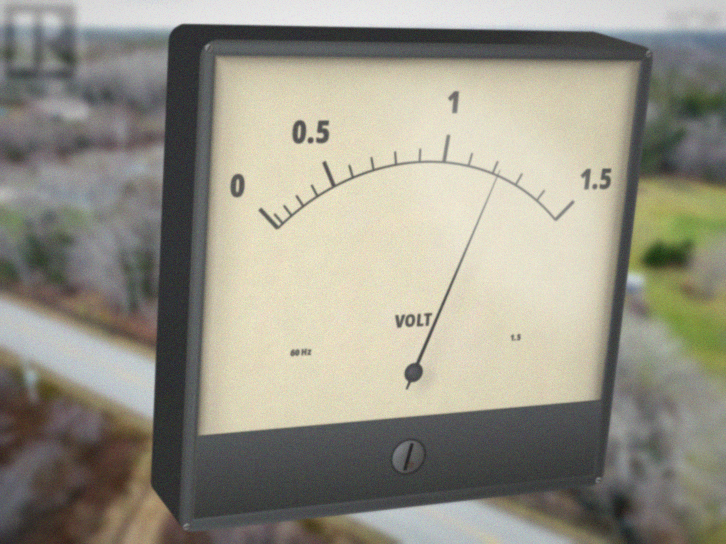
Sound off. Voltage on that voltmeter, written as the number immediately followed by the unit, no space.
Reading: 1.2V
